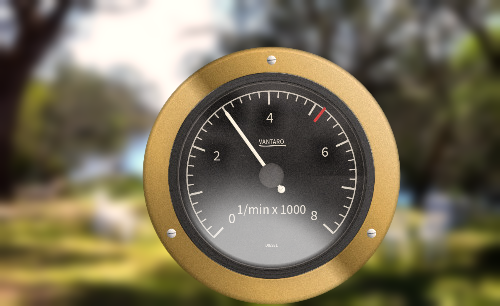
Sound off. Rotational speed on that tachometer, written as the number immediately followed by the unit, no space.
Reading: 3000rpm
